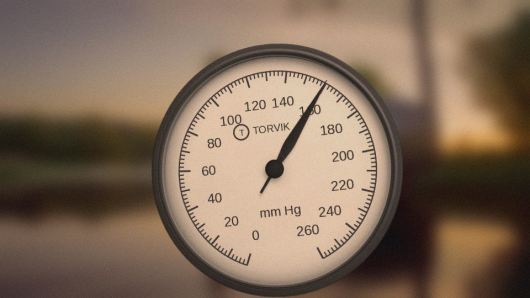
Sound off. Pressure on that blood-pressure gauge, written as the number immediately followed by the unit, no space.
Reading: 160mmHg
